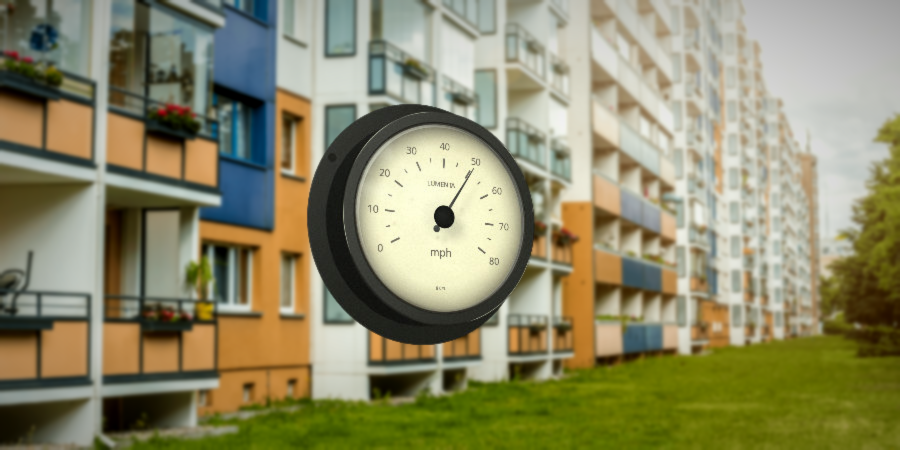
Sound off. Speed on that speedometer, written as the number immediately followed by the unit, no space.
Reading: 50mph
